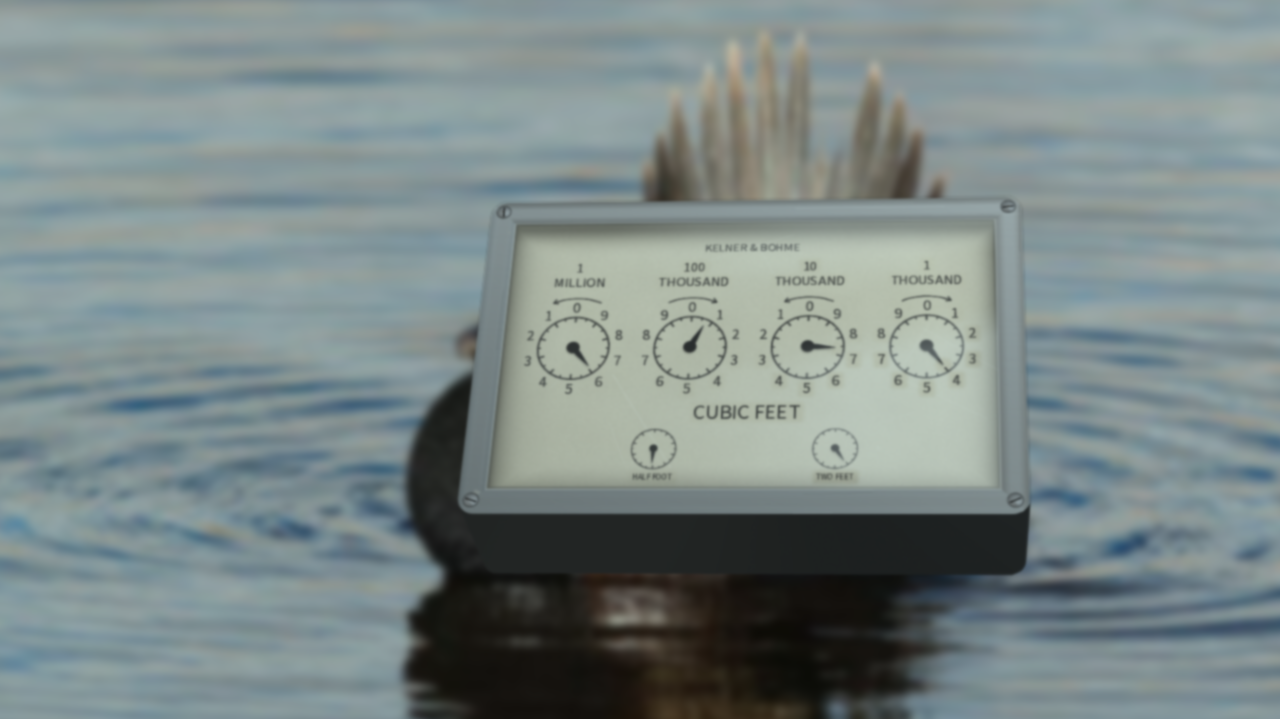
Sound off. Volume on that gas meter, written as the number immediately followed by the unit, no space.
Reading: 607400ft³
